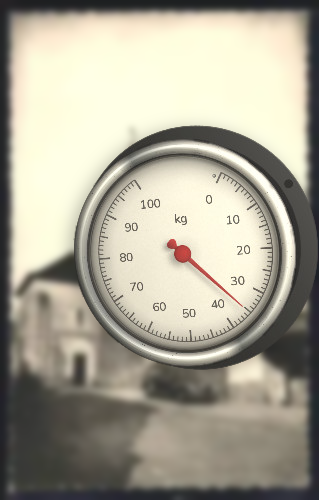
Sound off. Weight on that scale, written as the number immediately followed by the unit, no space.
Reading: 35kg
